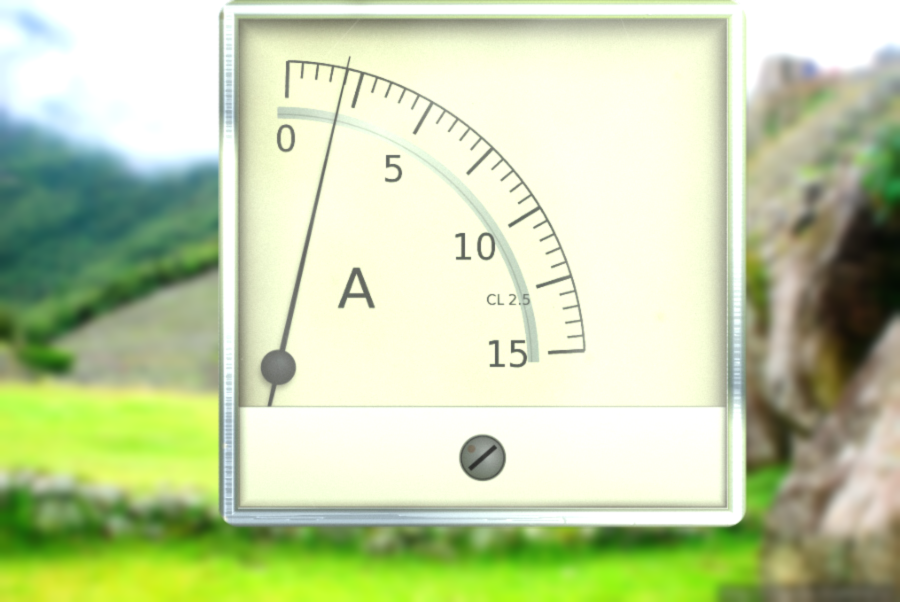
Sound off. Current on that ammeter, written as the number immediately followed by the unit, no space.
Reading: 2A
